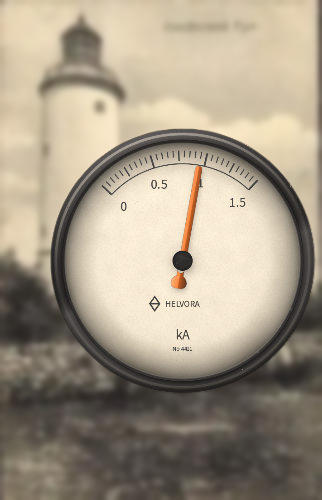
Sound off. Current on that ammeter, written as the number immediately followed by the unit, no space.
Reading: 0.95kA
